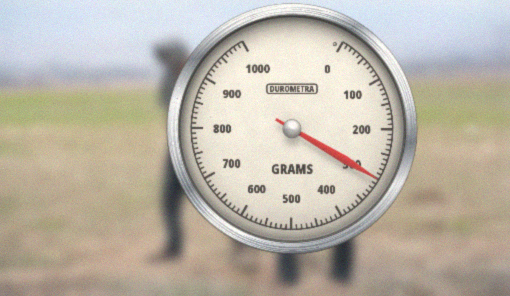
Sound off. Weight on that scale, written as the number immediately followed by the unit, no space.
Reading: 300g
